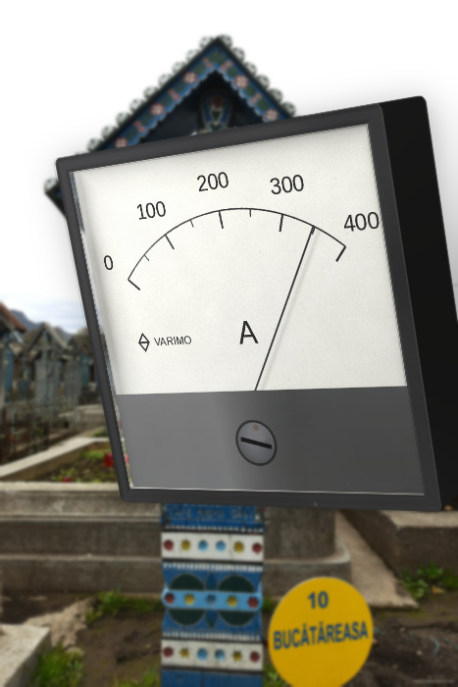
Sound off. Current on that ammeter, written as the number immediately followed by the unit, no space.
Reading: 350A
